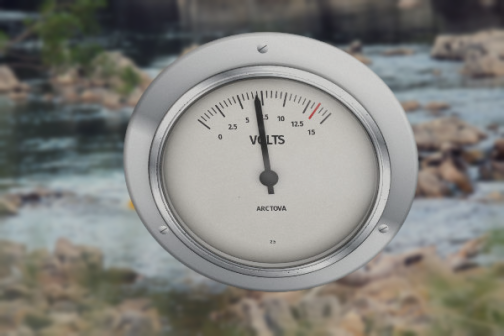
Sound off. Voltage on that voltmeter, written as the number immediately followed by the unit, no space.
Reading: 7V
